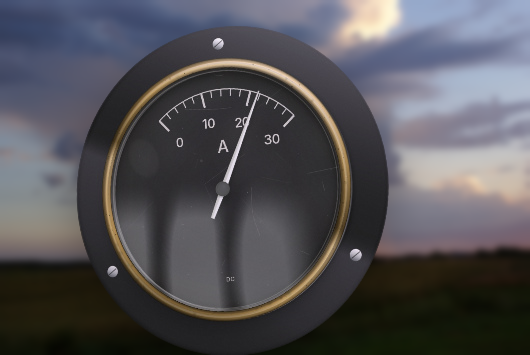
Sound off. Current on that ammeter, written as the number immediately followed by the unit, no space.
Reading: 22A
